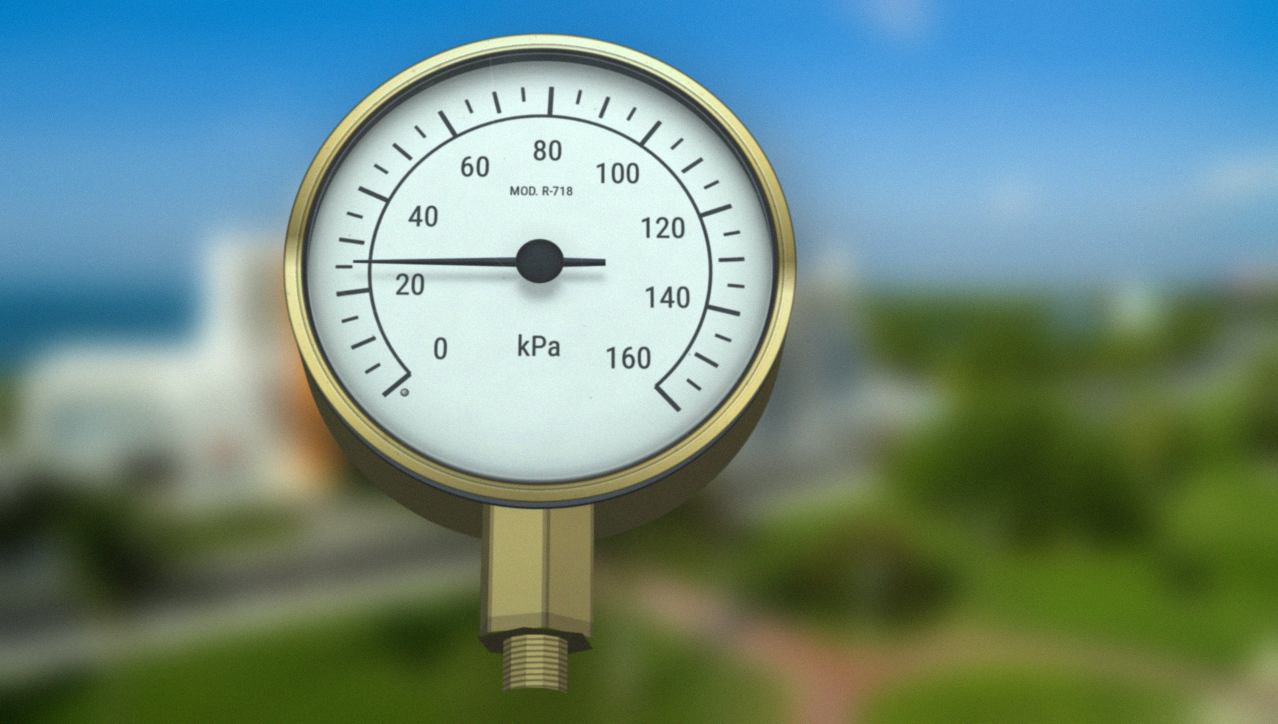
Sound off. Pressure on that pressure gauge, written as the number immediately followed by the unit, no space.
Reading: 25kPa
